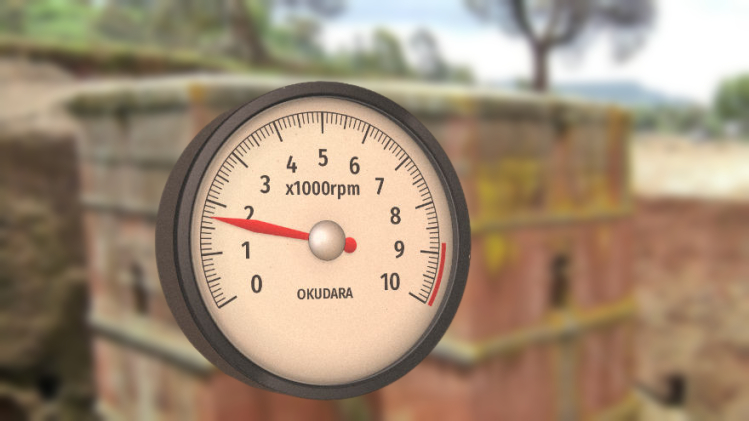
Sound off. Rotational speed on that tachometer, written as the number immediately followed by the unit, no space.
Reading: 1700rpm
